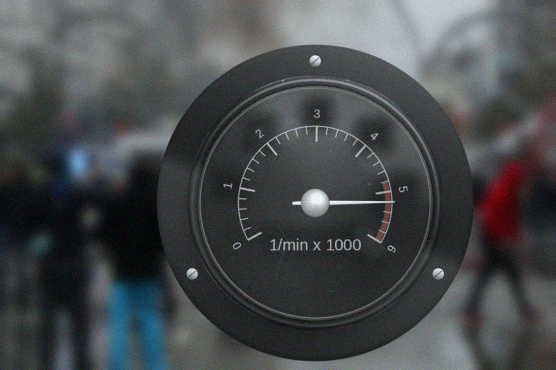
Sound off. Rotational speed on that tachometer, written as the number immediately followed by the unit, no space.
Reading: 5200rpm
